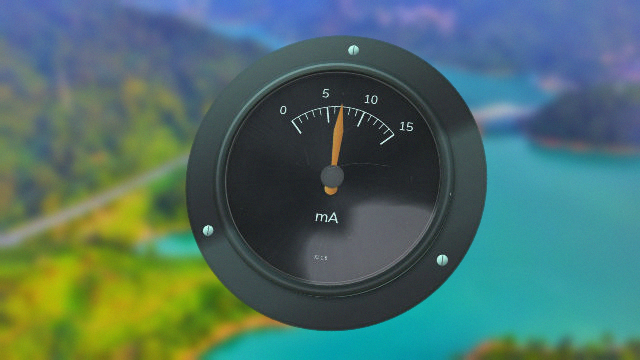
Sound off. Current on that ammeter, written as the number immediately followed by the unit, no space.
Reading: 7mA
